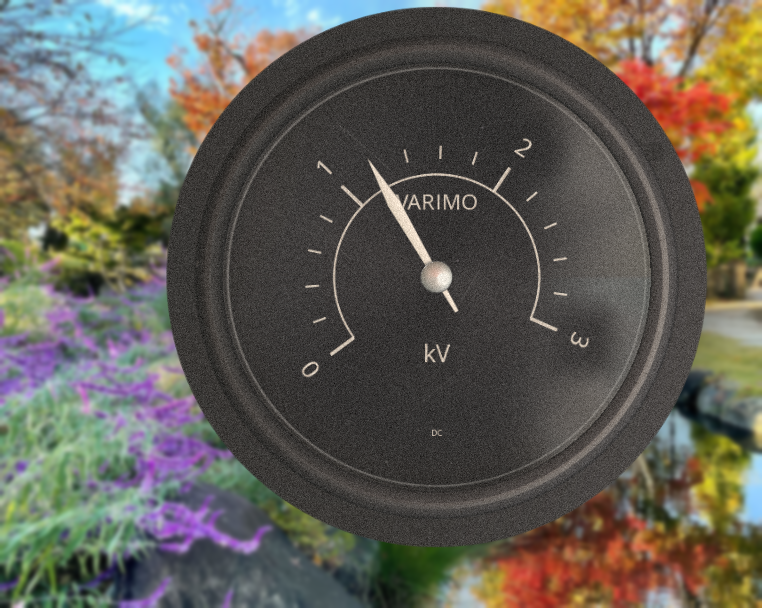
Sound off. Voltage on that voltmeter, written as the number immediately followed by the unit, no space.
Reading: 1.2kV
